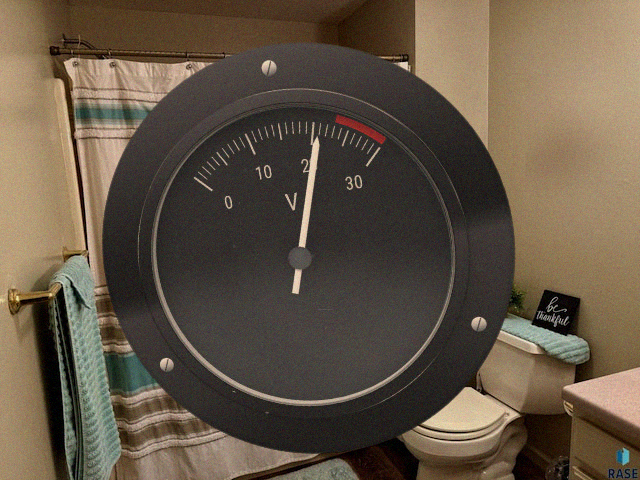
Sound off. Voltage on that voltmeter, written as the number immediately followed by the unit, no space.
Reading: 21V
